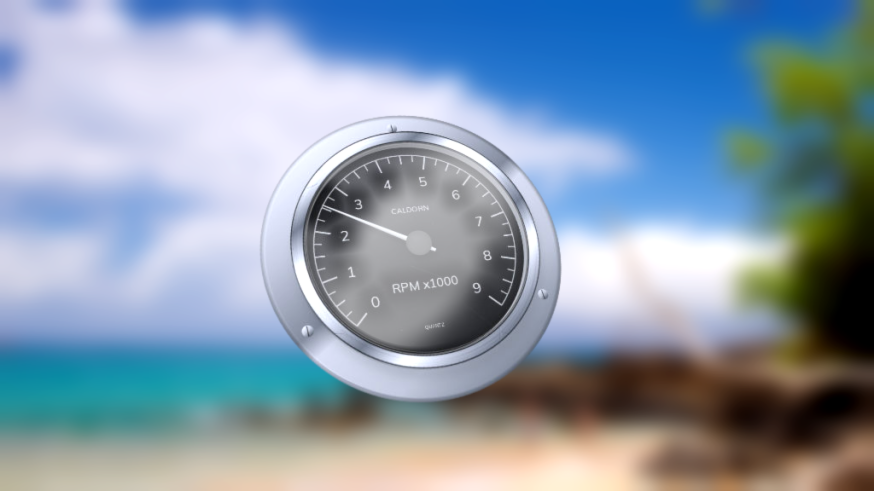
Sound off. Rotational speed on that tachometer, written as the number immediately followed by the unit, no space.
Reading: 2500rpm
